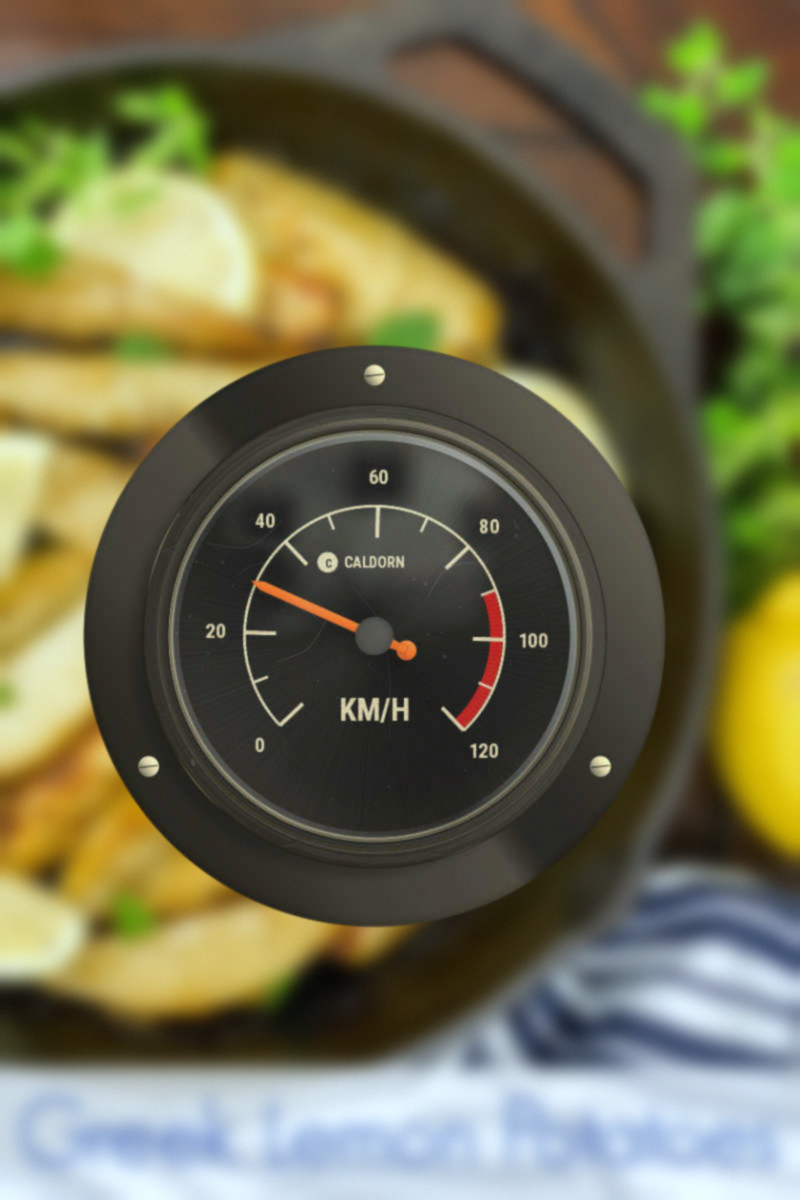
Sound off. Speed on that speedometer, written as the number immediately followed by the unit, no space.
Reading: 30km/h
